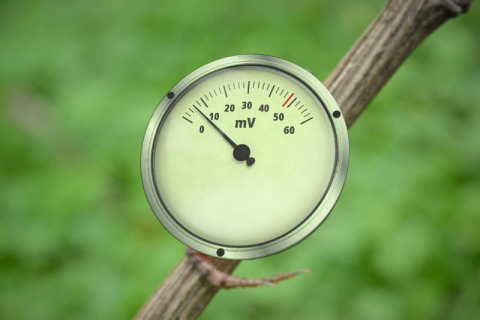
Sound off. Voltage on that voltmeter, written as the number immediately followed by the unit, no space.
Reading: 6mV
